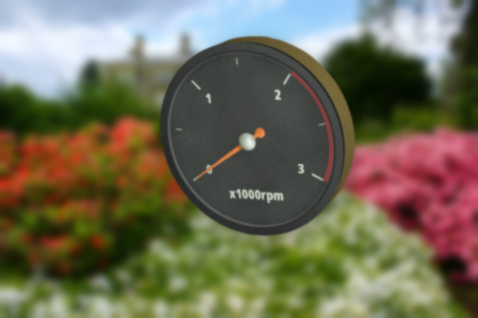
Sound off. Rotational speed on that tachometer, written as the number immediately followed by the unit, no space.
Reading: 0rpm
